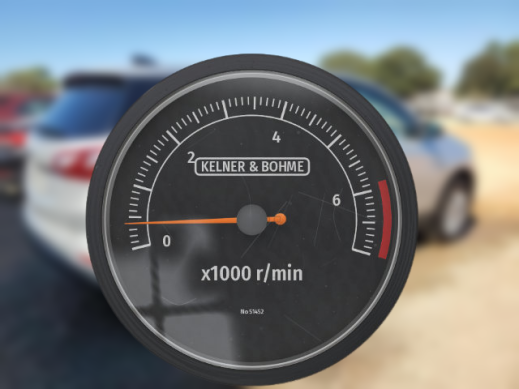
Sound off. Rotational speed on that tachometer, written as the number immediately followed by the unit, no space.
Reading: 400rpm
